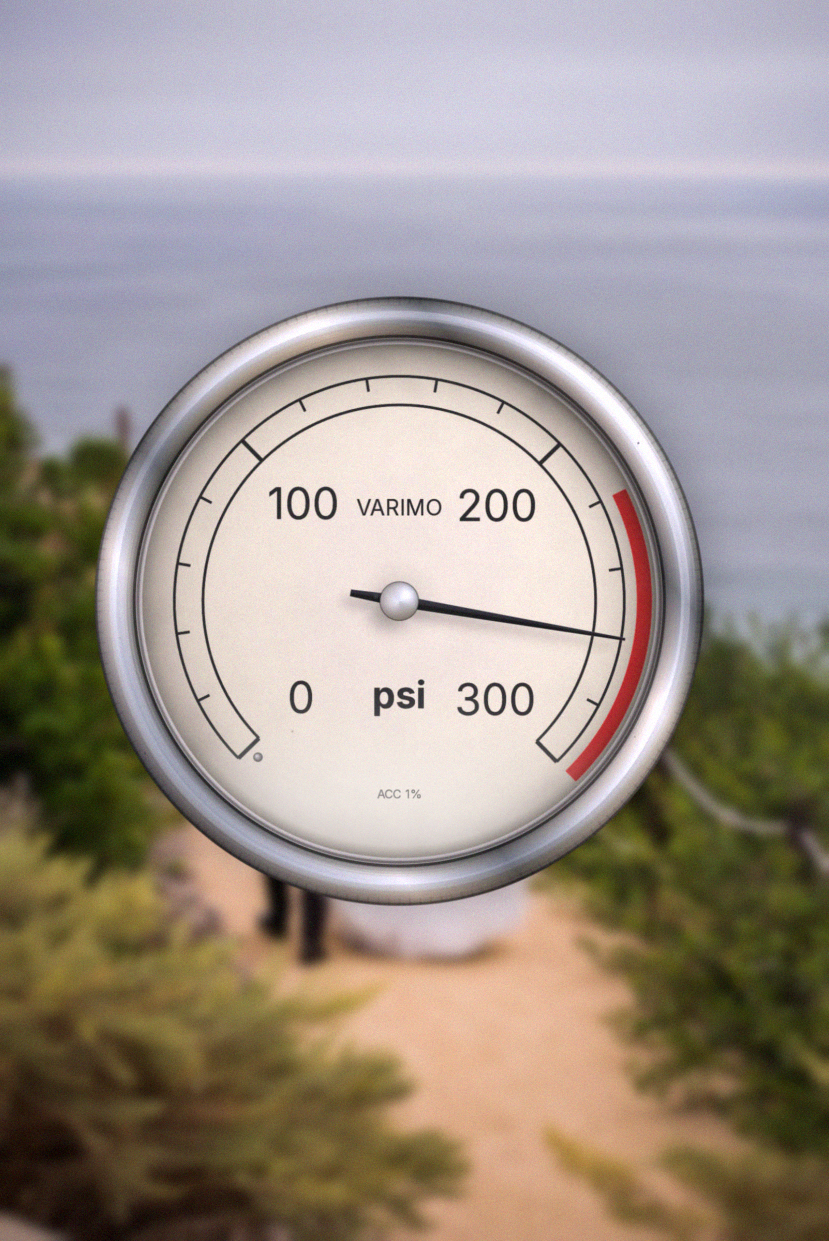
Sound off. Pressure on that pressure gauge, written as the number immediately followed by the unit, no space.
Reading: 260psi
